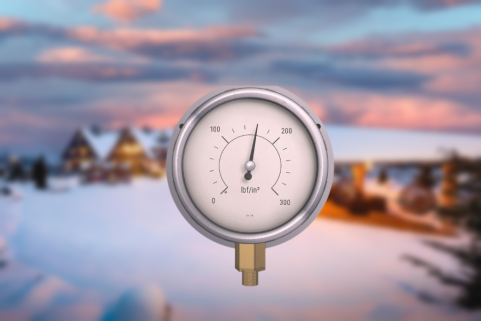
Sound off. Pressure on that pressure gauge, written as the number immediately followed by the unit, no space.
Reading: 160psi
